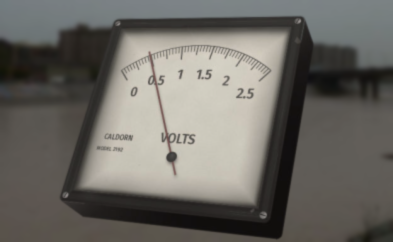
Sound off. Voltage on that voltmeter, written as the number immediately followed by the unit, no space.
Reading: 0.5V
